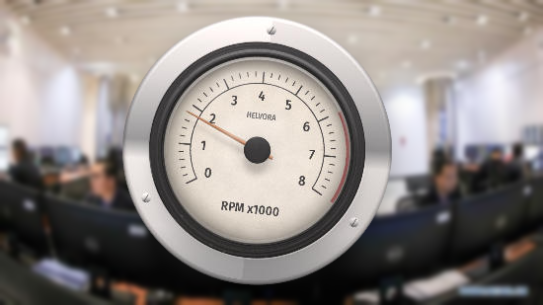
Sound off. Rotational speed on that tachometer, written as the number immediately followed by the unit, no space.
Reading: 1800rpm
